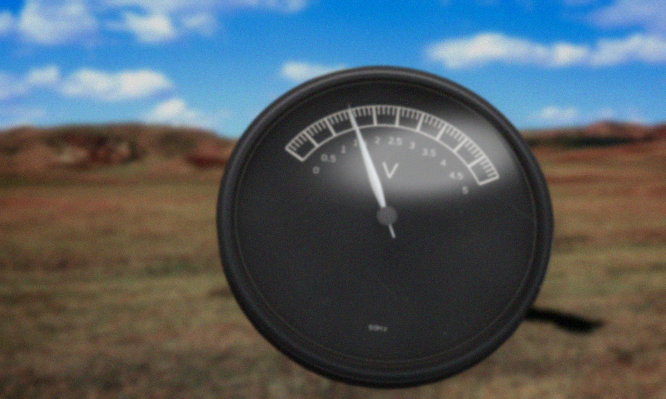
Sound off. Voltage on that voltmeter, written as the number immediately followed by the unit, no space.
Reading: 1.5V
